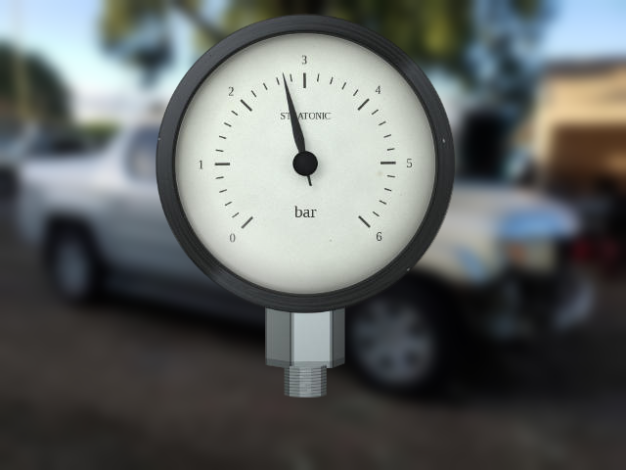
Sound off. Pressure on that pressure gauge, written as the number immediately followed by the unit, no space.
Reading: 2.7bar
